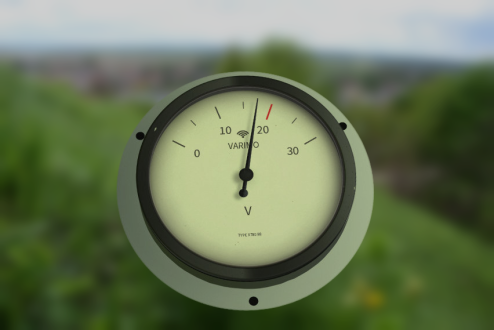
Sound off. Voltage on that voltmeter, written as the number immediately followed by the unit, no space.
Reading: 17.5V
